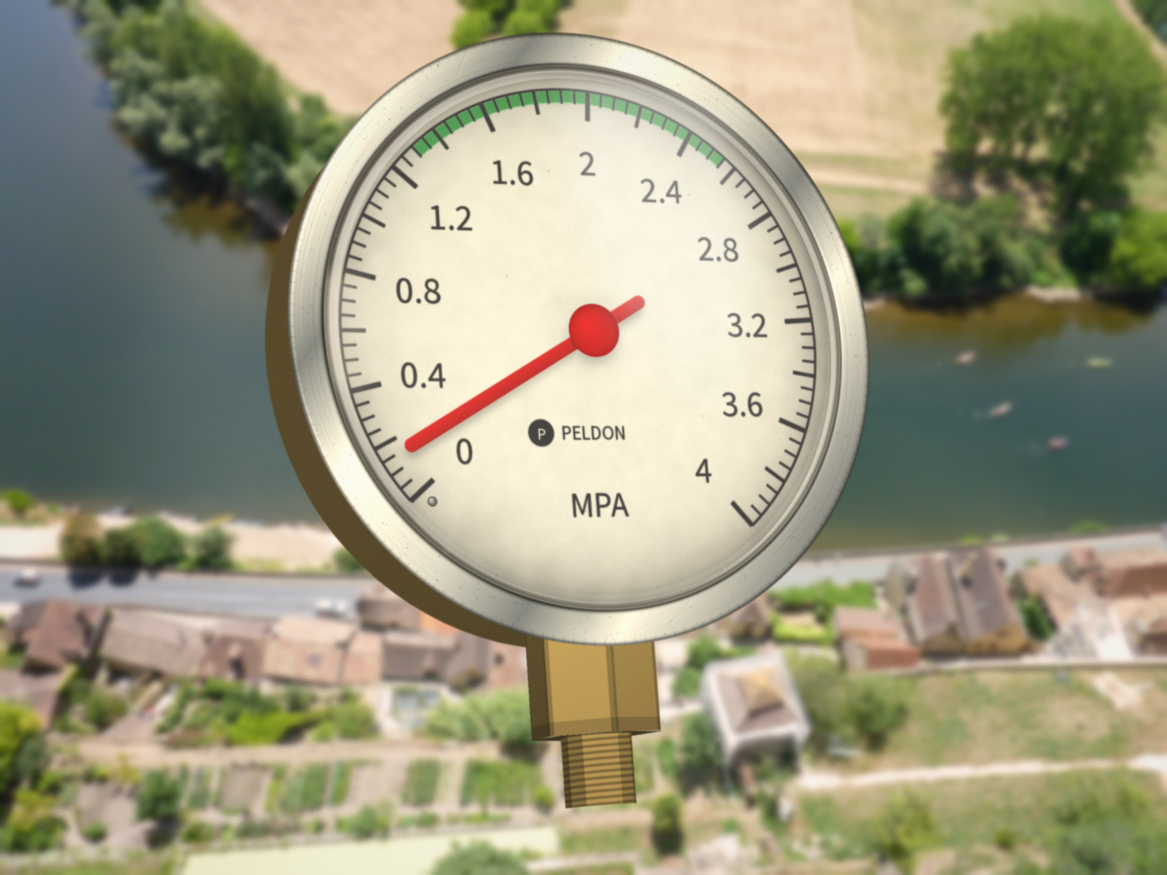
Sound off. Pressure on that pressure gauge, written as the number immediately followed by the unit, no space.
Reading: 0.15MPa
